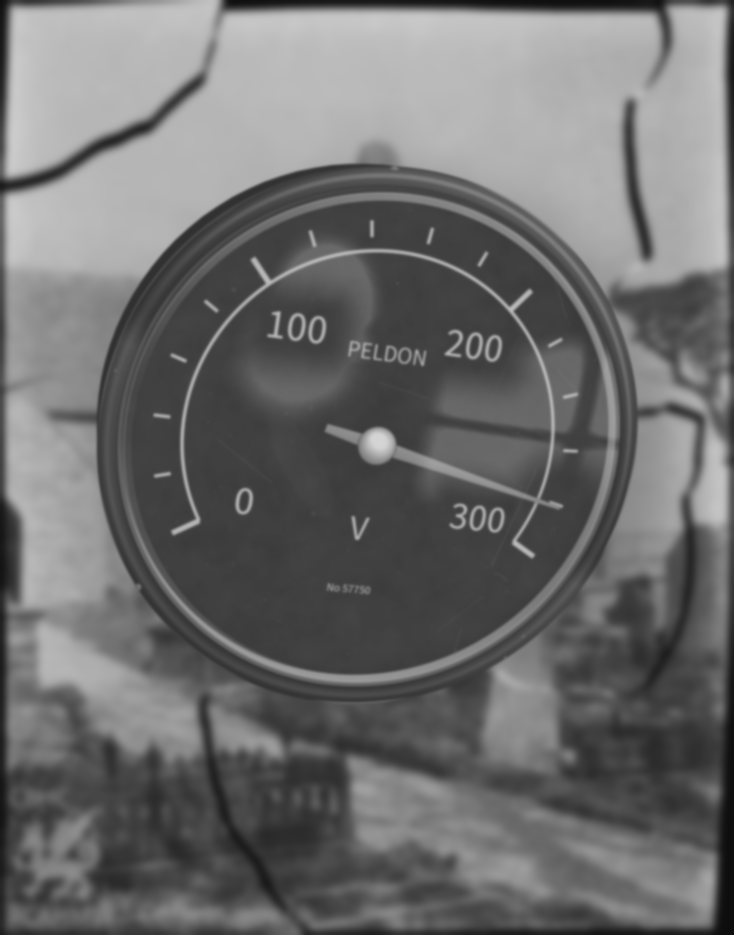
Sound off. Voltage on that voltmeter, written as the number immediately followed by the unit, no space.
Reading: 280V
